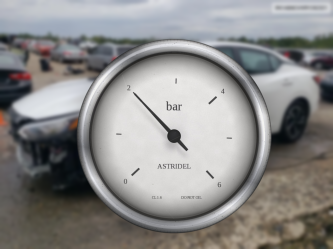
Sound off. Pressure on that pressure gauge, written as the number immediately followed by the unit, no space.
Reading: 2bar
